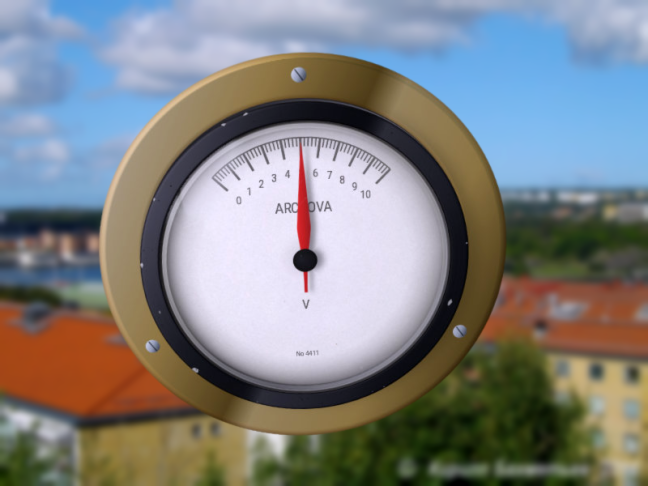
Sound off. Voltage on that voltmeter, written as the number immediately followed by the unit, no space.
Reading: 5V
